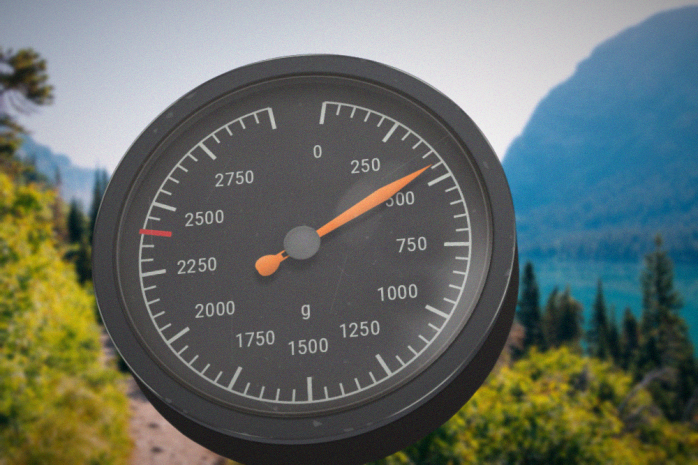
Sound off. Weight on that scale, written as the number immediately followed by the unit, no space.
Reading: 450g
